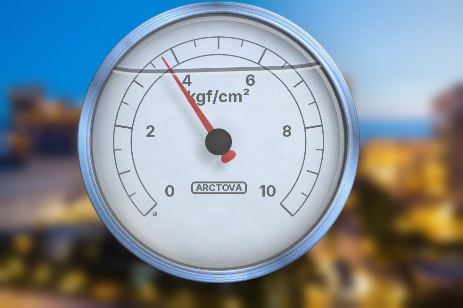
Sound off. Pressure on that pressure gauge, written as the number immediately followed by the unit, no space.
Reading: 3.75kg/cm²
